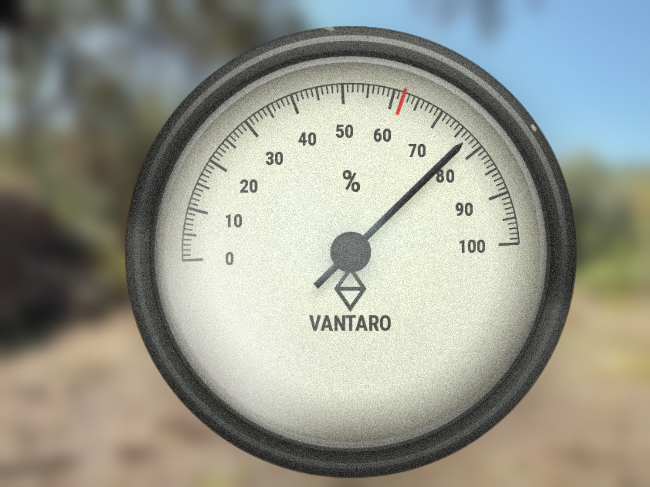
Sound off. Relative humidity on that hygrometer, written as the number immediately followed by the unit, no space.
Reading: 77%
